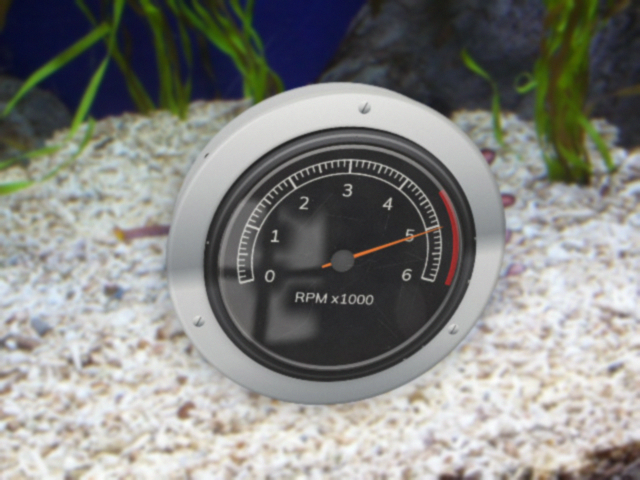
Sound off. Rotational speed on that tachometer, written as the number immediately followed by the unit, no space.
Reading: 5000rpm
